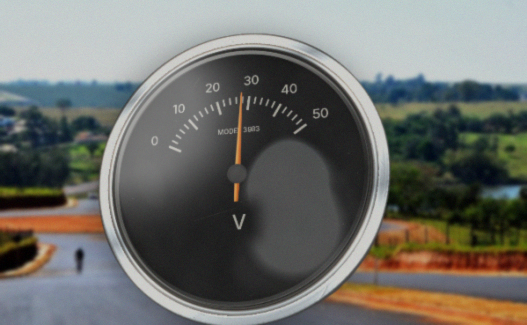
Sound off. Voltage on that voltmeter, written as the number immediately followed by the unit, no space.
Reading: 28V
